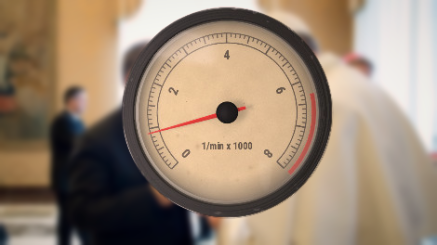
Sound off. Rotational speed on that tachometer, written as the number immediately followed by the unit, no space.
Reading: 900rpm
